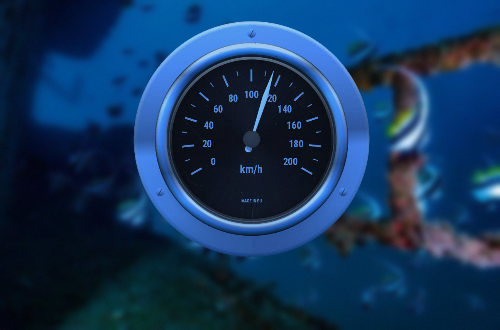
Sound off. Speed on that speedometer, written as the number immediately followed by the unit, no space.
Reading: 115km/h
